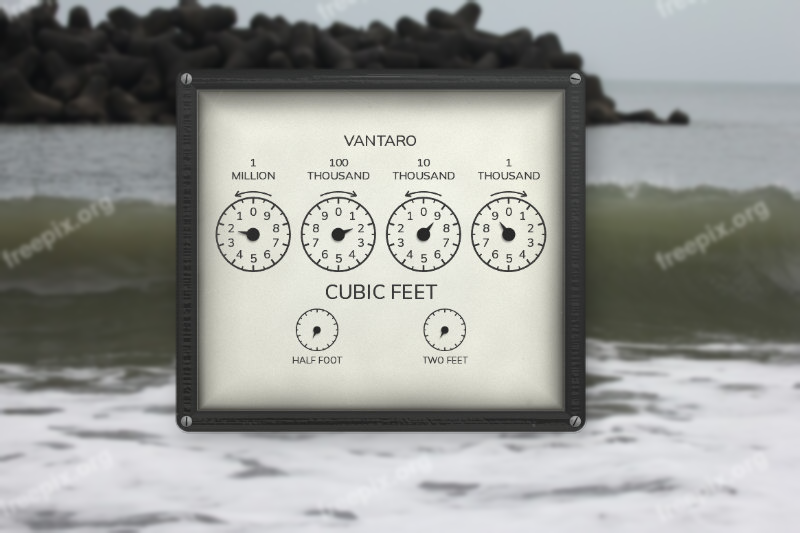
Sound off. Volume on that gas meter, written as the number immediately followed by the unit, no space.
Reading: 218900ft³
